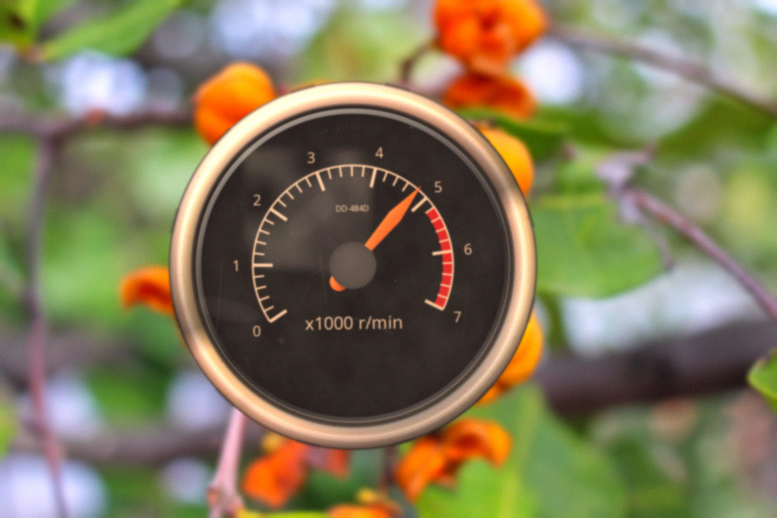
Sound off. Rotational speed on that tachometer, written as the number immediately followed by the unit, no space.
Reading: 4800rpm
